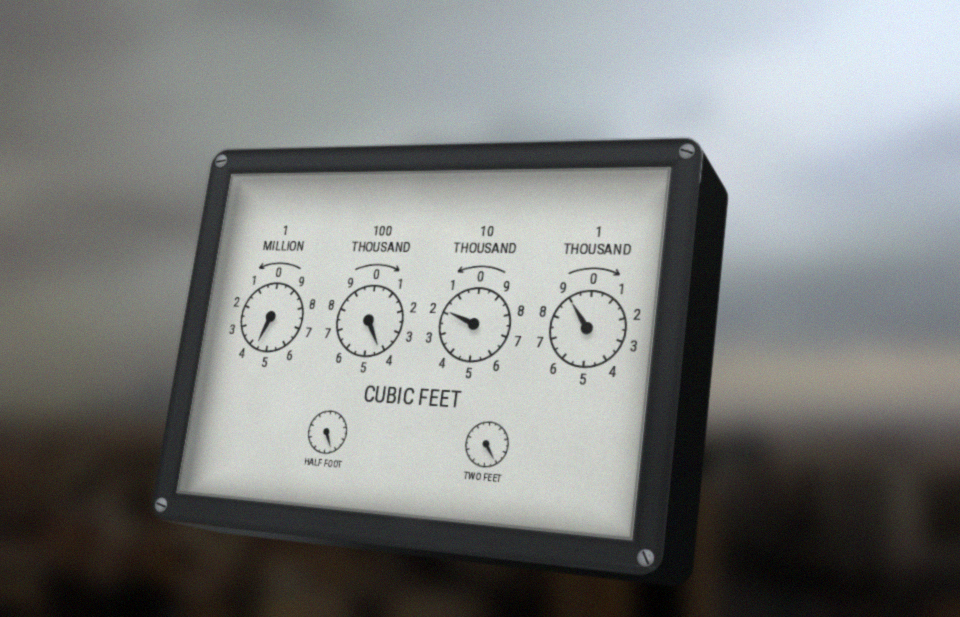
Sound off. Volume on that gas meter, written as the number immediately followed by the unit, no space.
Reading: 441900ft³
